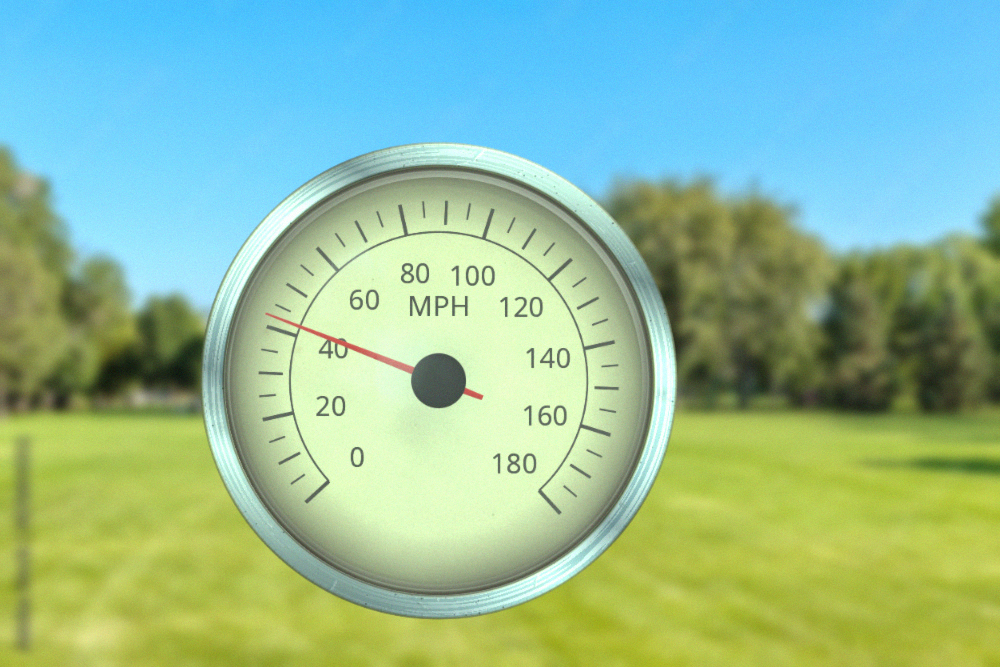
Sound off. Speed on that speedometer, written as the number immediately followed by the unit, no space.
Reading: 42.5mph
